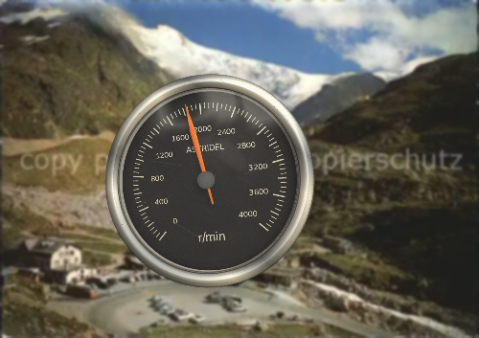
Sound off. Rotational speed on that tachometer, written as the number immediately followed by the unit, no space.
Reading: 1850rpm
